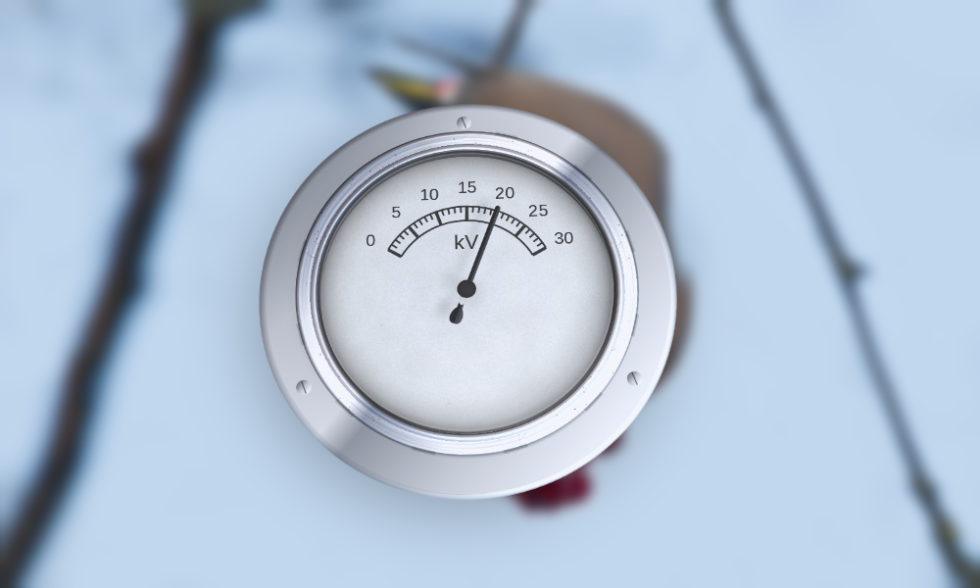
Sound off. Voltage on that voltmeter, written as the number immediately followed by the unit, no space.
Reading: 20kV
